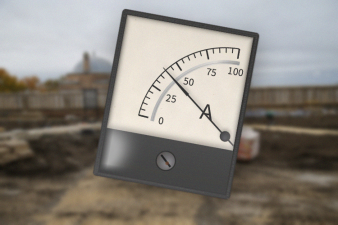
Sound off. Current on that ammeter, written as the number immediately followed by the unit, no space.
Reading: 40A
